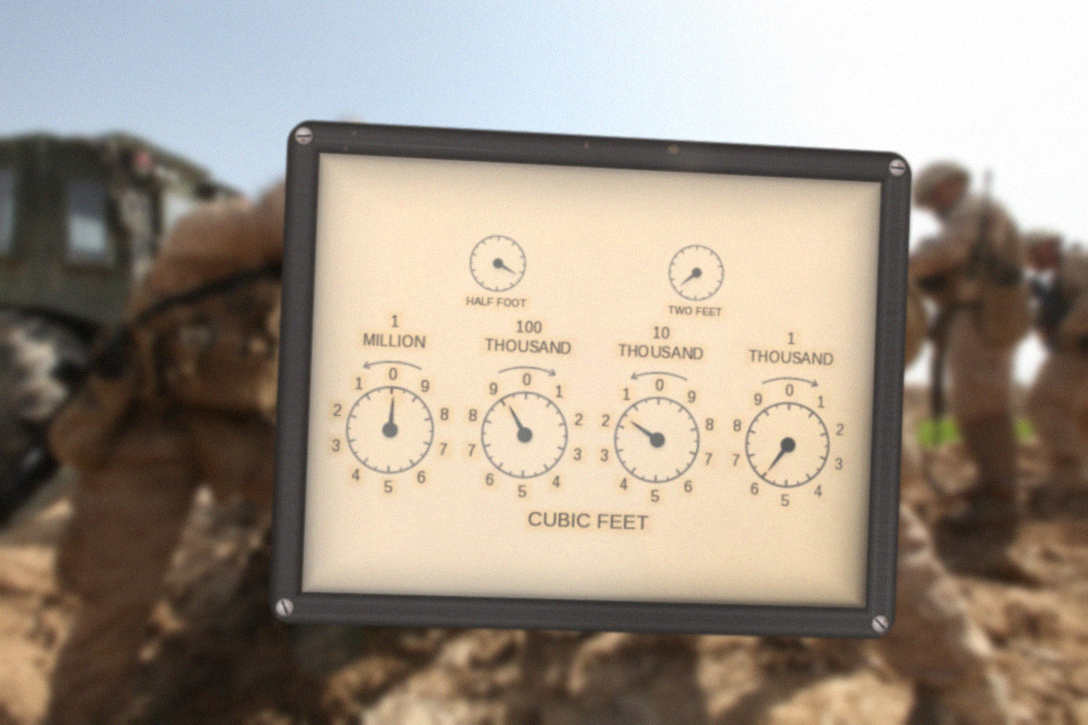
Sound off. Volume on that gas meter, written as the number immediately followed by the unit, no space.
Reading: 991600ft³
